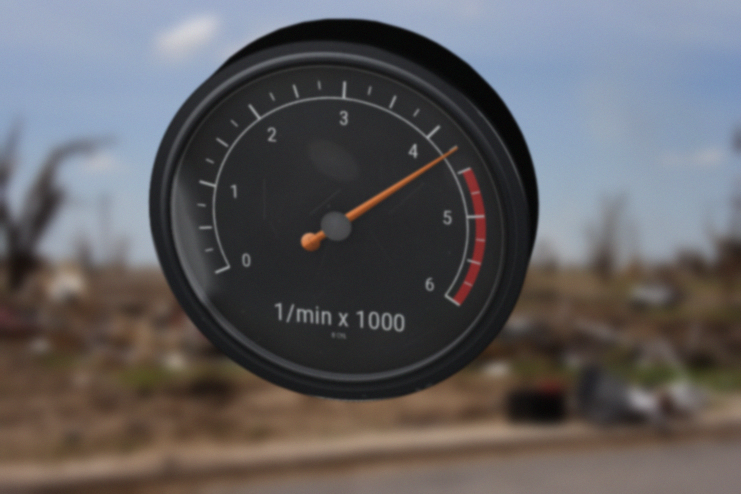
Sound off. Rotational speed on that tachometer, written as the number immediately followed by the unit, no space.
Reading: 4250rpm
